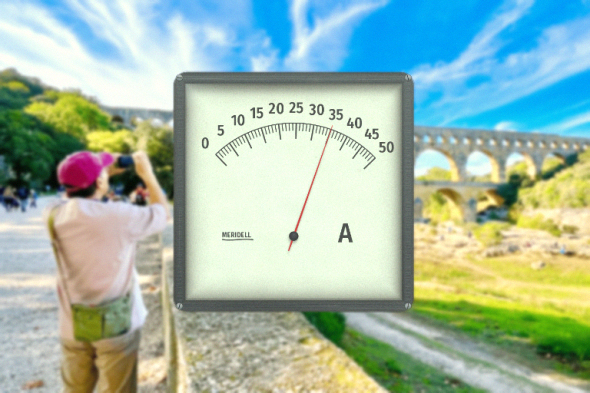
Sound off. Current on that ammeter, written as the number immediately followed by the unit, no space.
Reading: 35A
